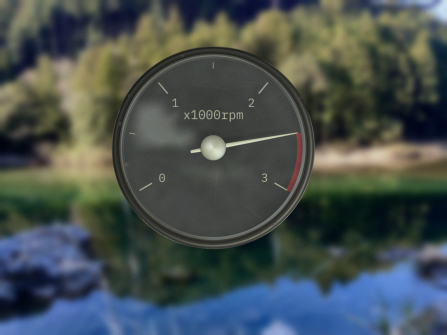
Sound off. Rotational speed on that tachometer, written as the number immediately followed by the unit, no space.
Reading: 2500rpm
